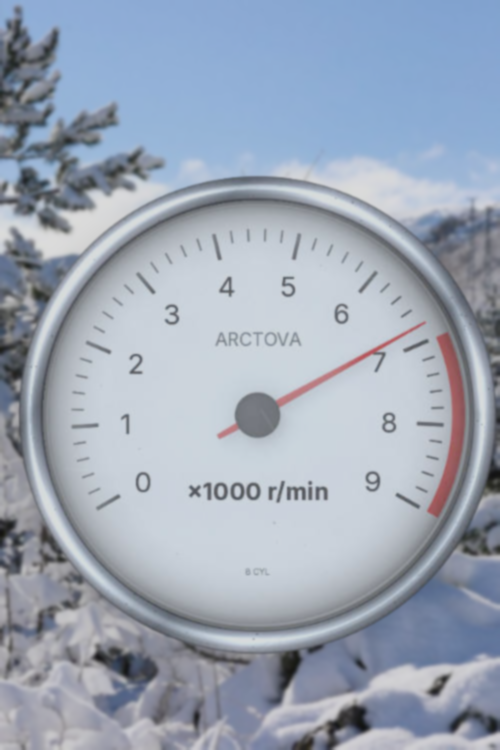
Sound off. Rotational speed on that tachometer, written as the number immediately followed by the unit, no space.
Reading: 6800rpm
